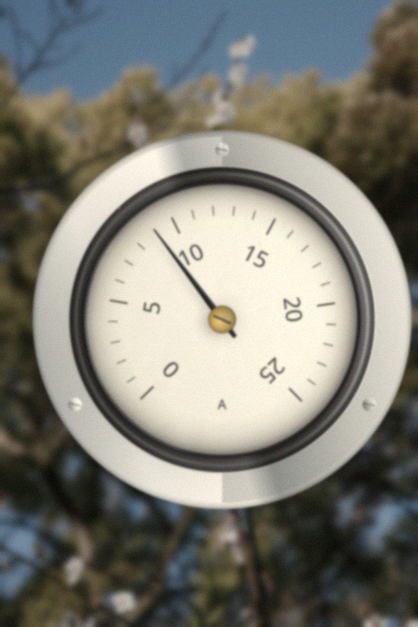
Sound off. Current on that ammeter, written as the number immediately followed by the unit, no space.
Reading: 9A
